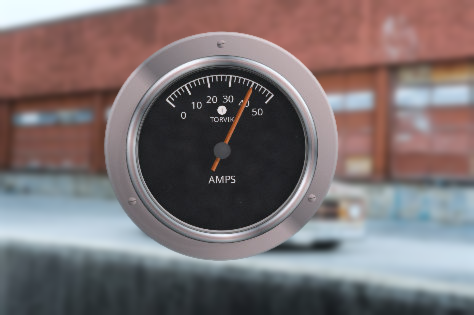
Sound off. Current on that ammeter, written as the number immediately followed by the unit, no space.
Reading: 40A
